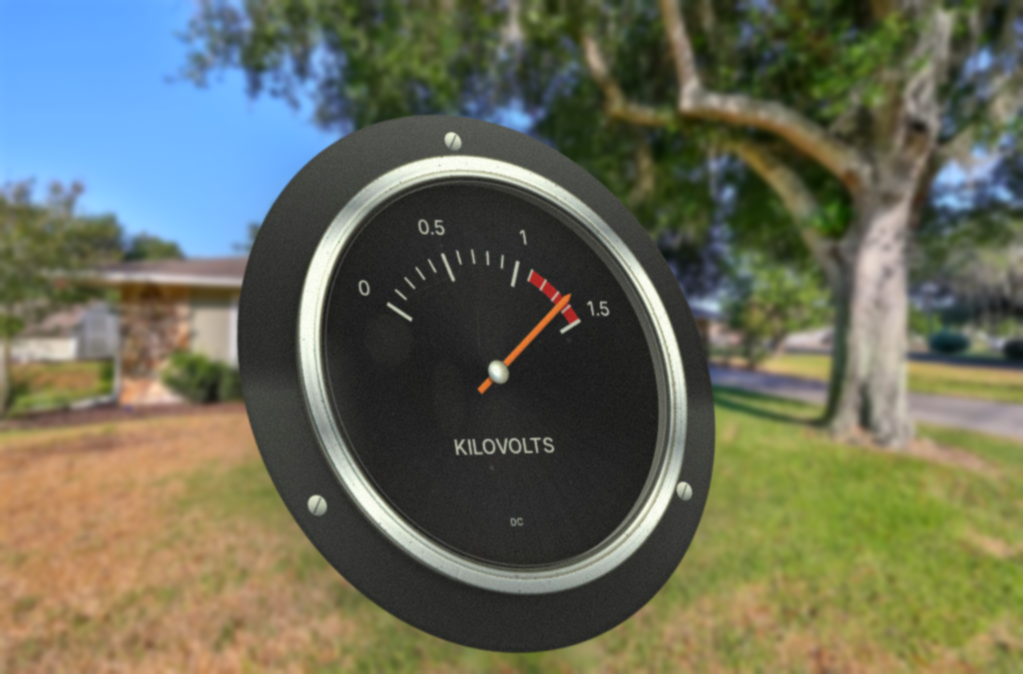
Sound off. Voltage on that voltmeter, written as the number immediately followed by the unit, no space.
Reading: 1.35kV
